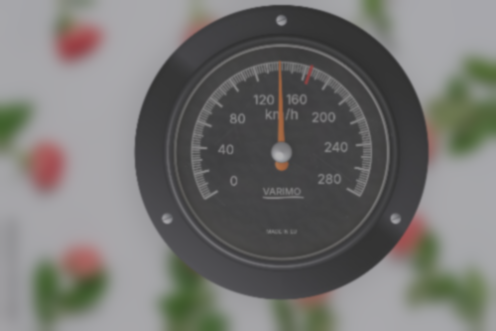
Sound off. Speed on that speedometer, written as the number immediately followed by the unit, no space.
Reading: 140km/h
